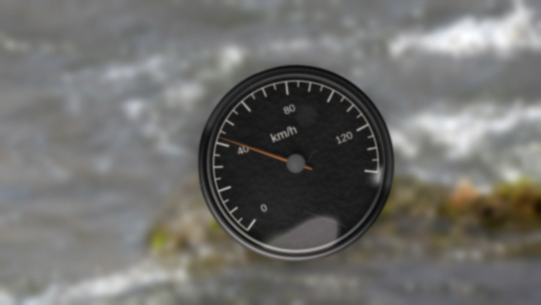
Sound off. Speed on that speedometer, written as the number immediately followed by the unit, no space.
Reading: 42.5km/h
